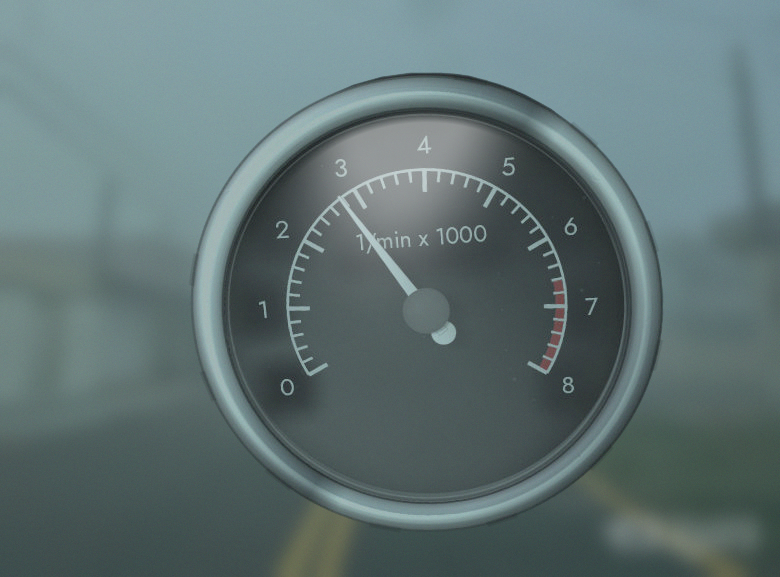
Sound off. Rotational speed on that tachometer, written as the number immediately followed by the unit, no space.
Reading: 2800rpm
